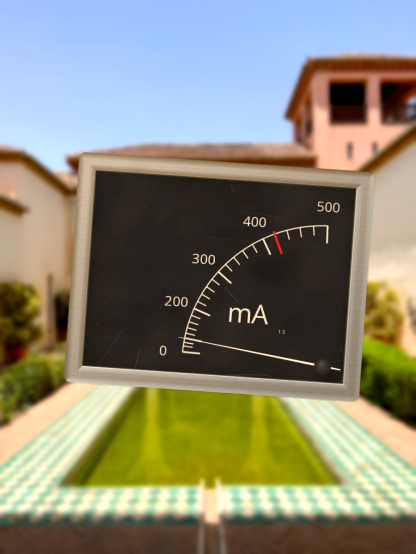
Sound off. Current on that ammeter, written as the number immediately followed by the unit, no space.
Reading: 100mA
